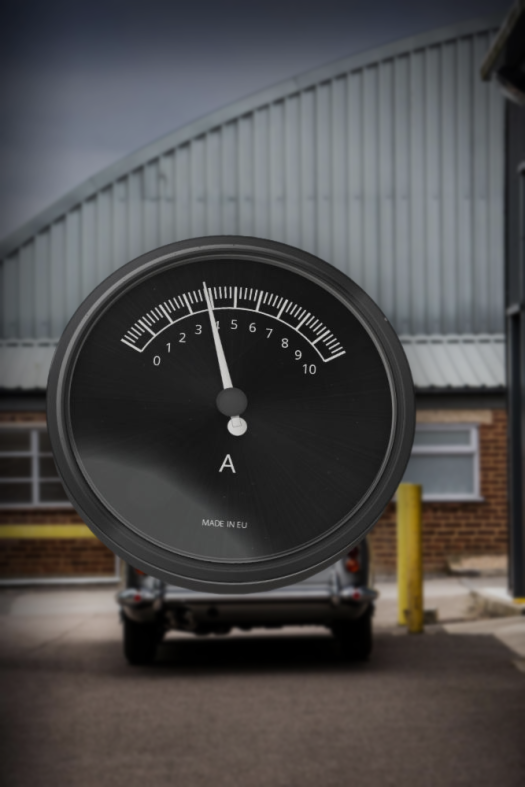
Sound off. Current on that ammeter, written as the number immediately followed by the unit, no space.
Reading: 3.8A
